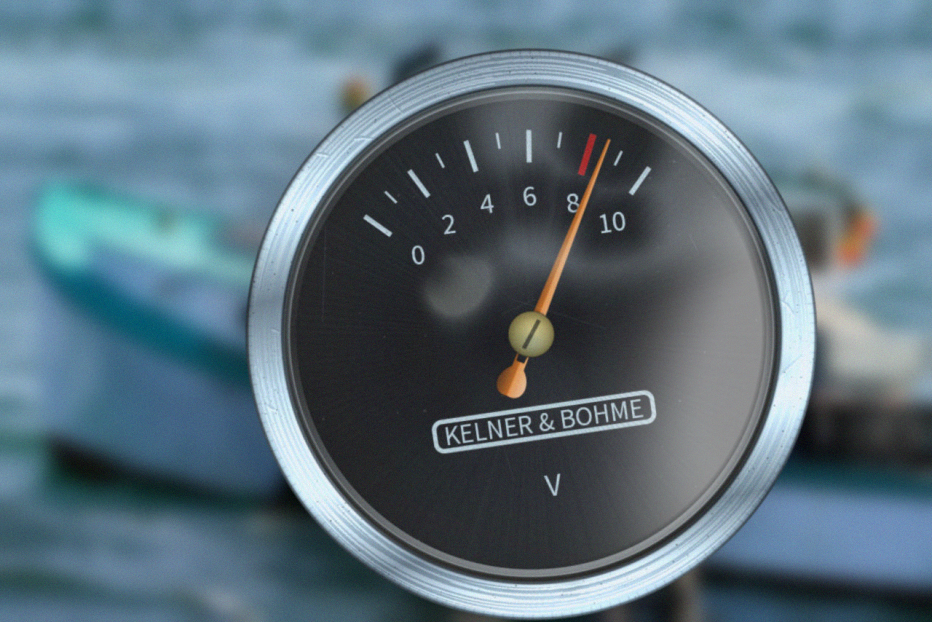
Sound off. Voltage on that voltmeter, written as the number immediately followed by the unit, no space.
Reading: 8.5V
